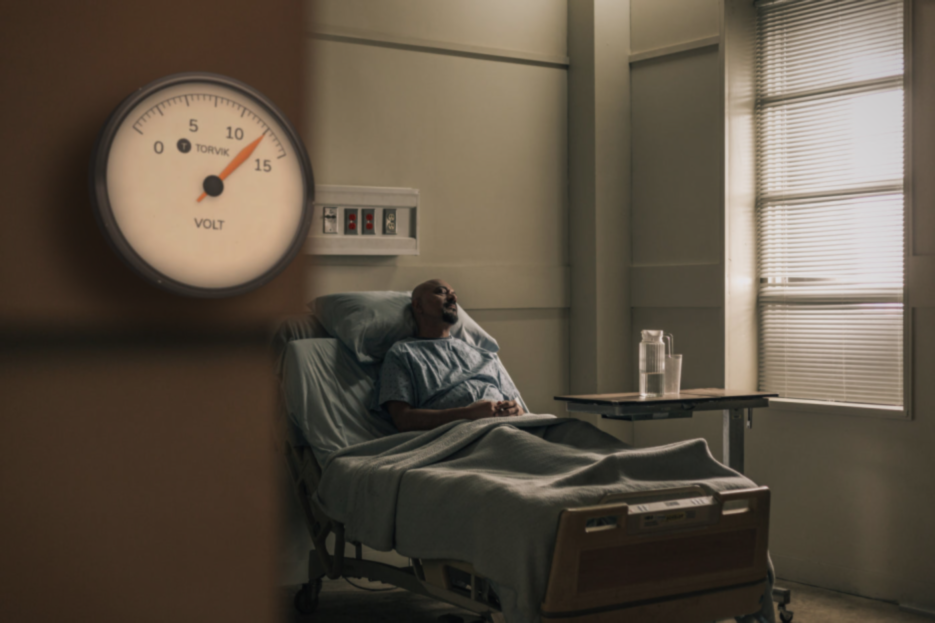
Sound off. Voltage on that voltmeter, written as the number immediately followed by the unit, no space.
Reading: 12.5V
